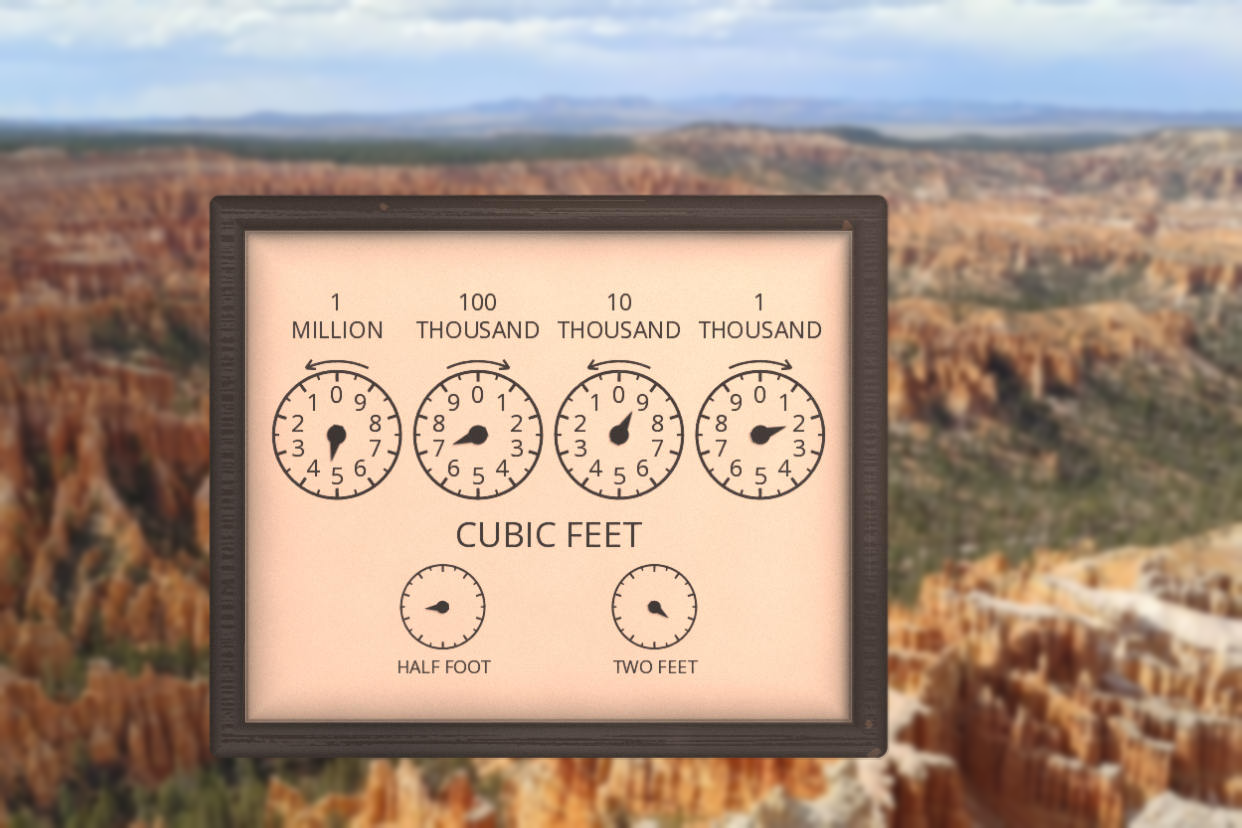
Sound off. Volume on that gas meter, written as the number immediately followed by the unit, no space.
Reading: 469200ft³
